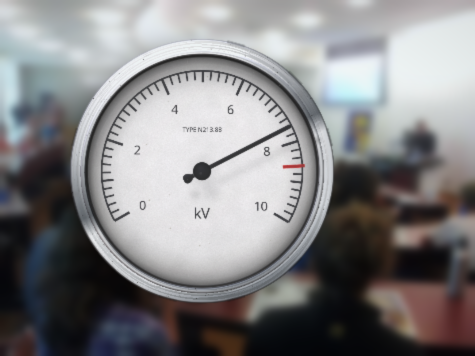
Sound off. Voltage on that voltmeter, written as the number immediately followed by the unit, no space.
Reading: 7.6kV
